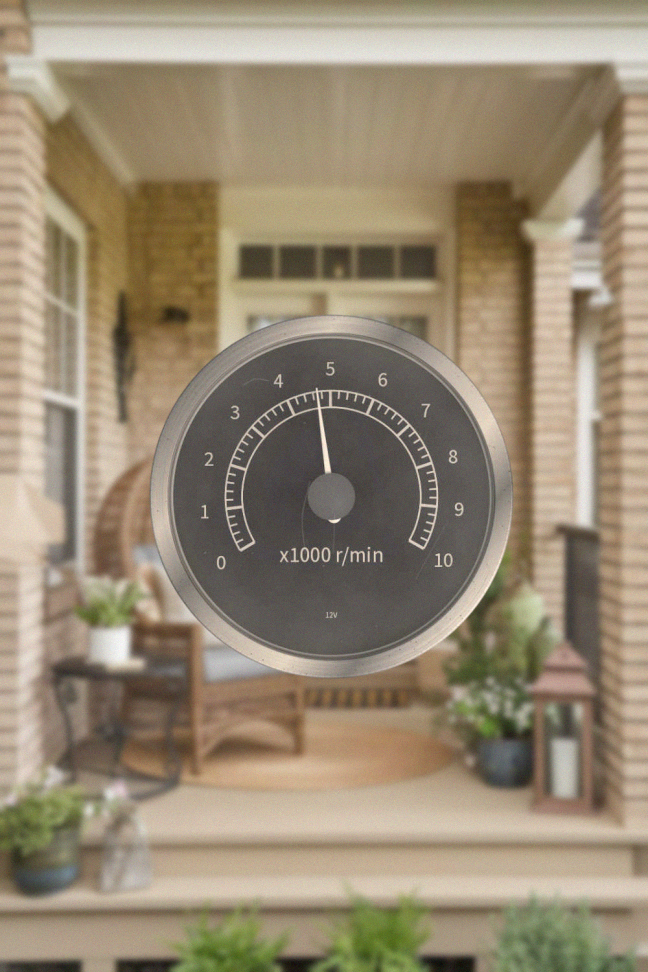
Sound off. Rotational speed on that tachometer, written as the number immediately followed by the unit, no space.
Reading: 4700rpm
